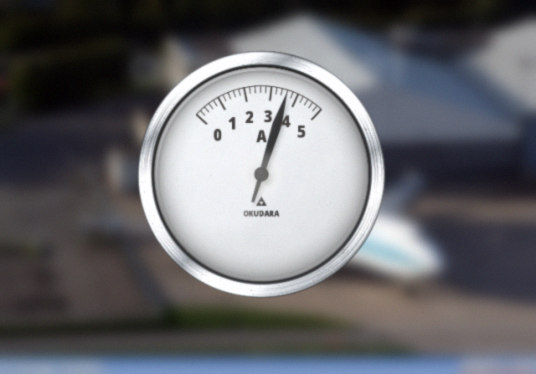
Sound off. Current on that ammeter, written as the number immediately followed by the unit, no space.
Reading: 3.6A
